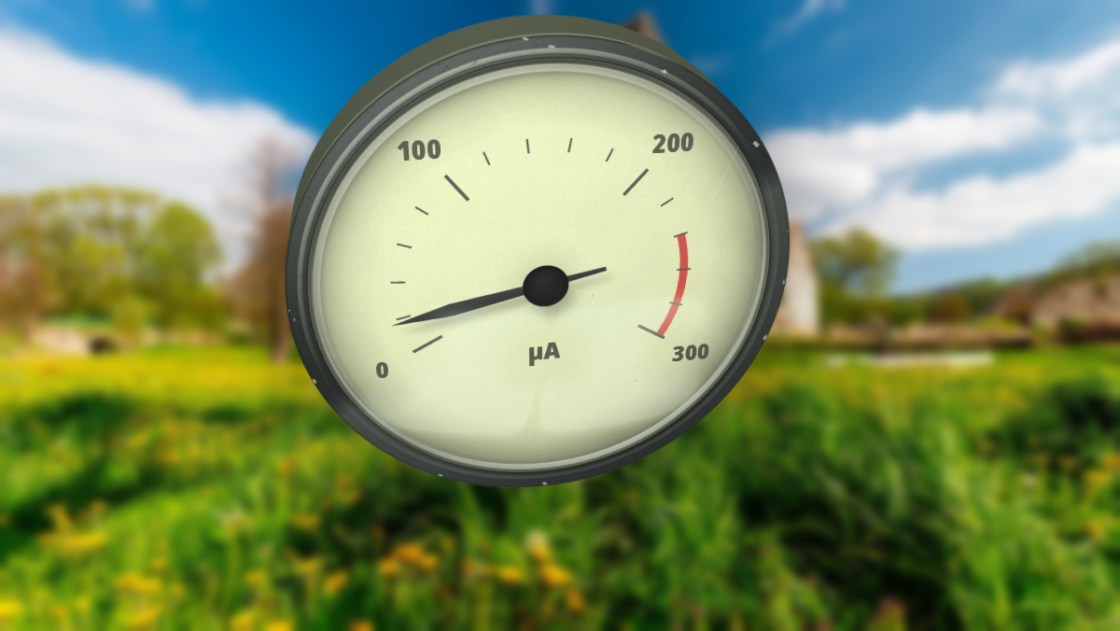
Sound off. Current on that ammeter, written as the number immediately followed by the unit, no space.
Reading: 20µA
